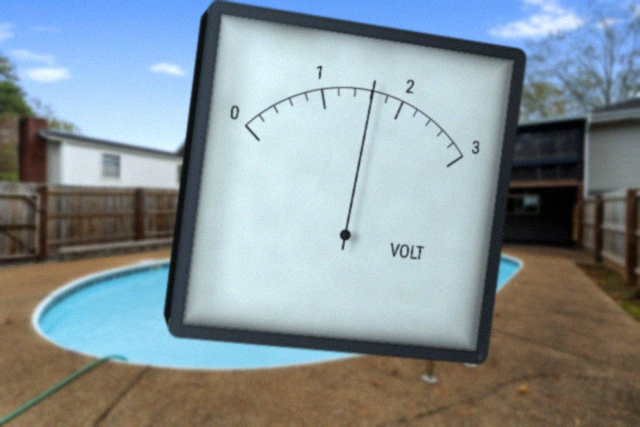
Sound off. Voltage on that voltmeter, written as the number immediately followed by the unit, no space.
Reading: 1.6V
